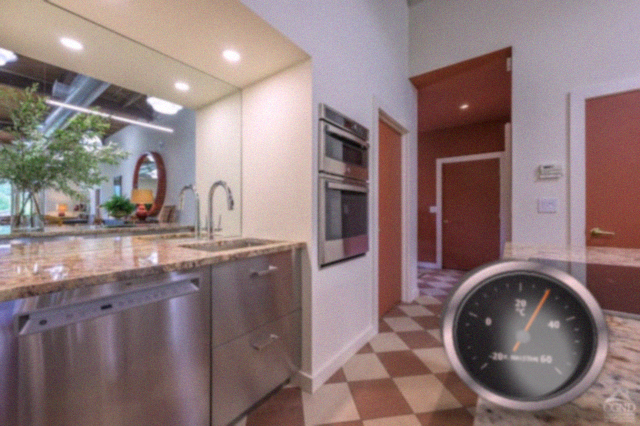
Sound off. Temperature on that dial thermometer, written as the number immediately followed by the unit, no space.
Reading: 28°C
